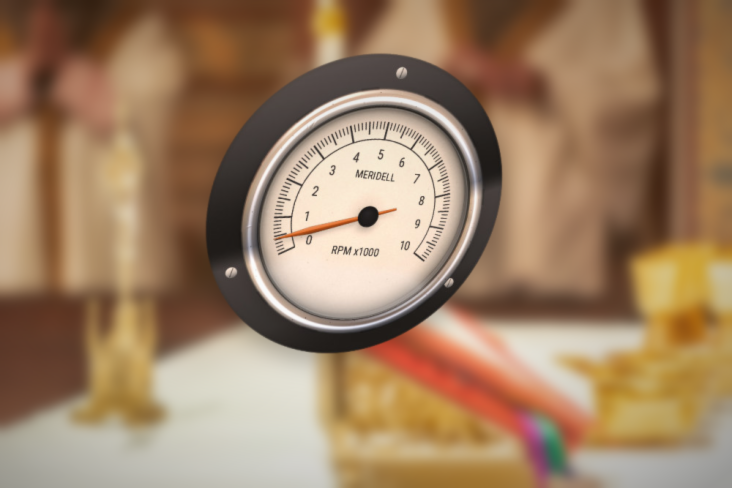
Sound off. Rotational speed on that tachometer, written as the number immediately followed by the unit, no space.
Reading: 500rpm
